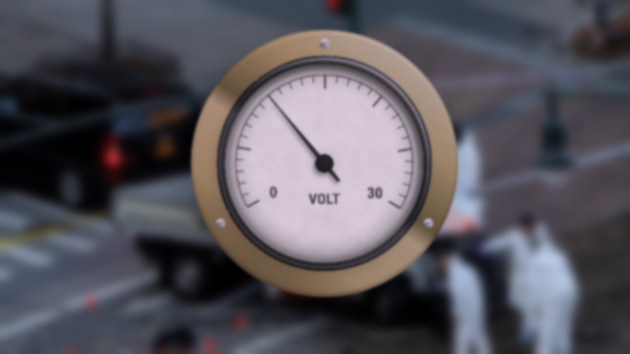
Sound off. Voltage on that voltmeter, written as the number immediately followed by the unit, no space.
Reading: 10V
